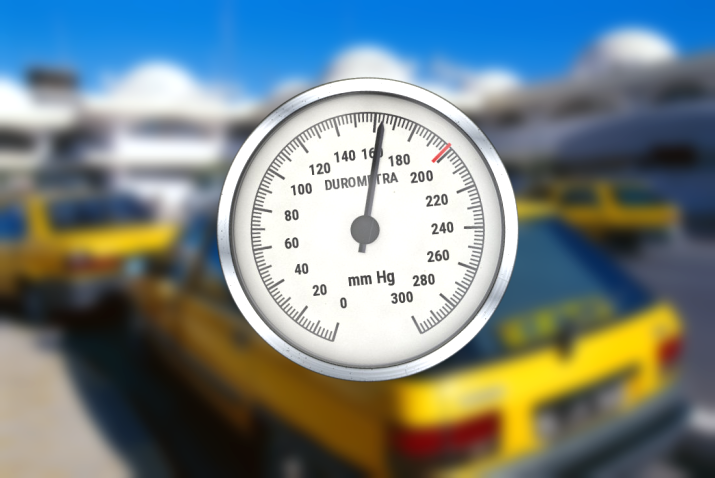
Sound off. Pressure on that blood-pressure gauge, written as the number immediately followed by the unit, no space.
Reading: 164mmHg
